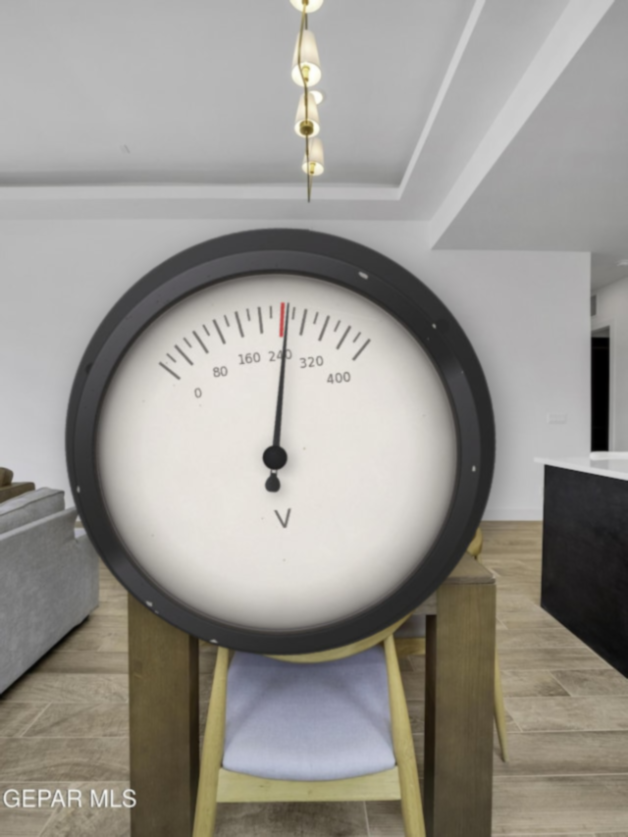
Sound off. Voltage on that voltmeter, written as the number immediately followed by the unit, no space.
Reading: 250V
